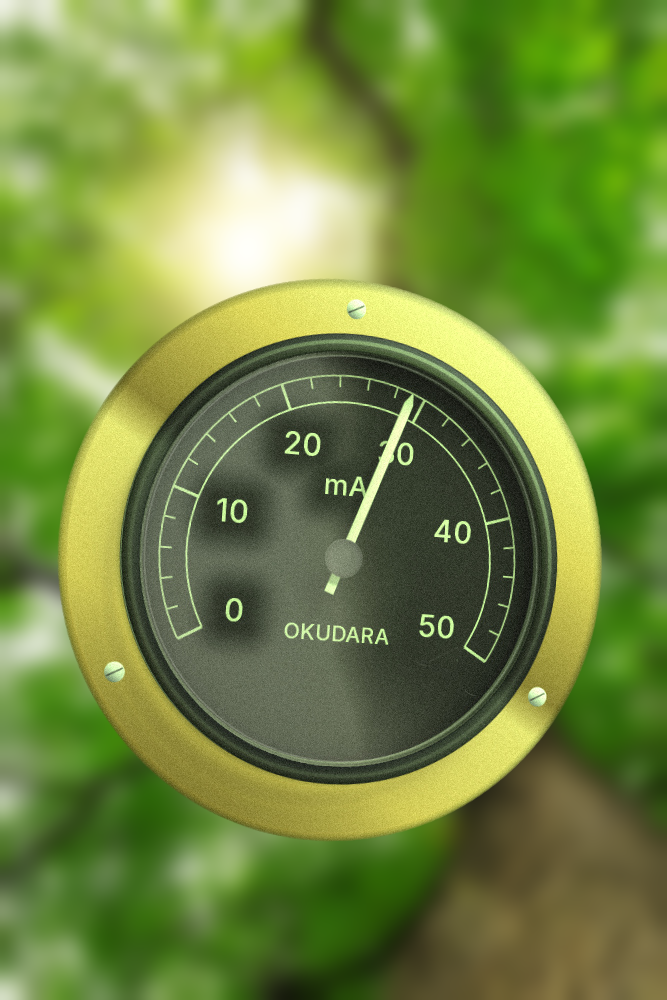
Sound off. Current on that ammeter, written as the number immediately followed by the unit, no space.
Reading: 29mA
